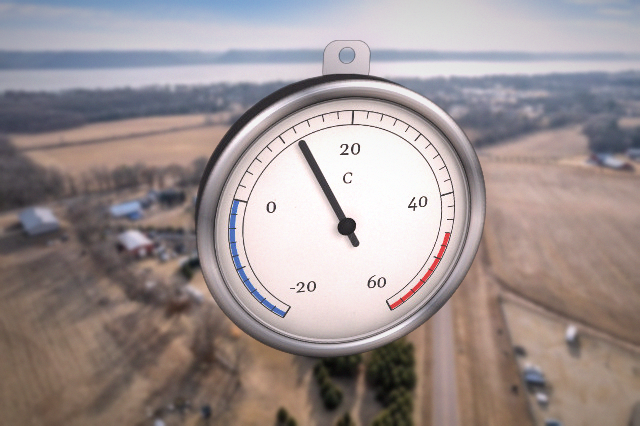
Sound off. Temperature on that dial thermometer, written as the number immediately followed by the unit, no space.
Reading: 12°C
